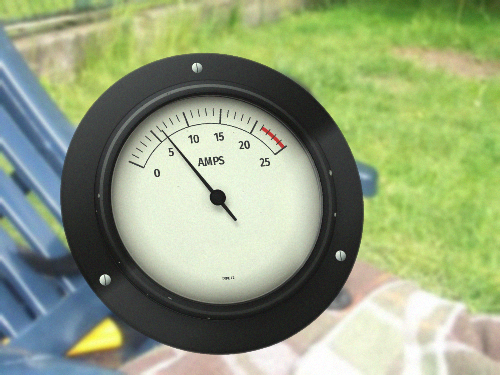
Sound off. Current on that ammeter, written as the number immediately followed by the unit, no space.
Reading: 6A
